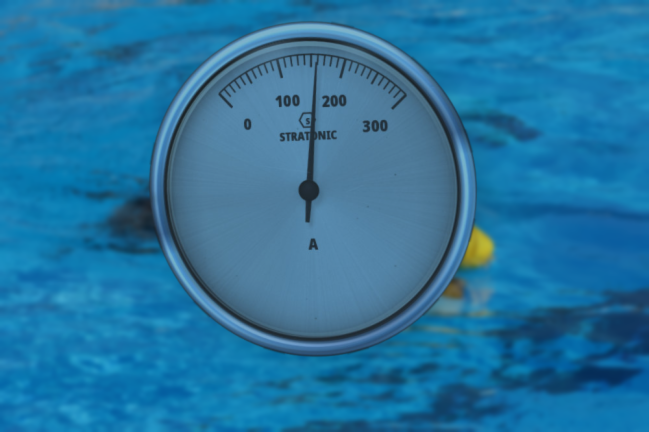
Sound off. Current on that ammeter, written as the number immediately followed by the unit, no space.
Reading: 160A
